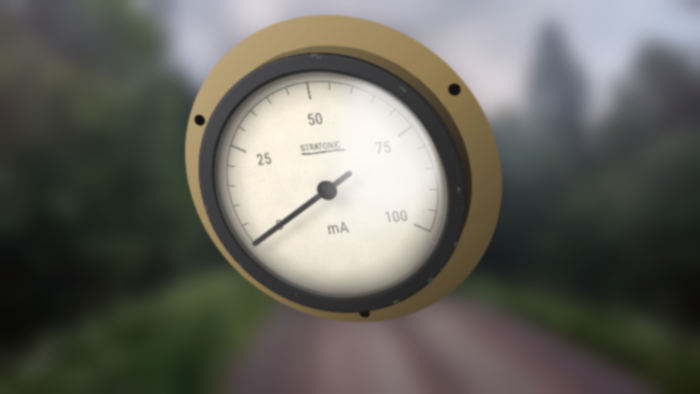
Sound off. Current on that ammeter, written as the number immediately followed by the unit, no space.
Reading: 0mA
